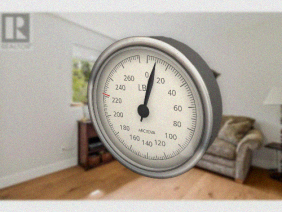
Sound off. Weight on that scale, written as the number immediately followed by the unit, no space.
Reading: 10lb
